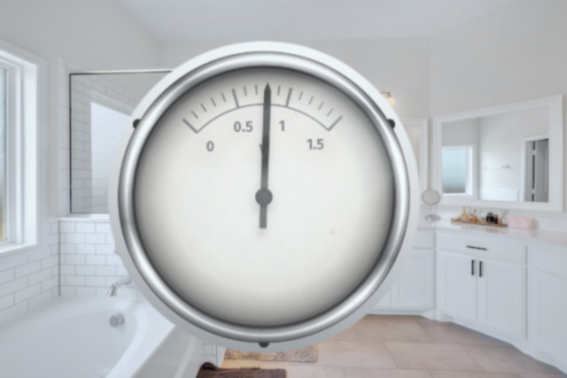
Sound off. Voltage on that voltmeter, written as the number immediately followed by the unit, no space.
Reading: 0.8V
